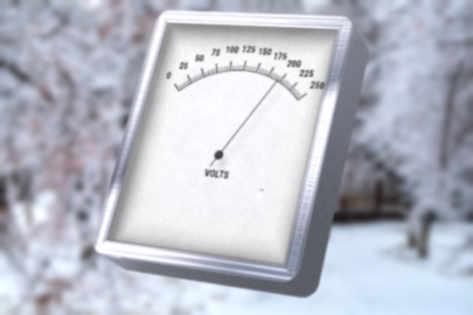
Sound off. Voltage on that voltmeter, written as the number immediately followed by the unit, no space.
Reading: 200V
